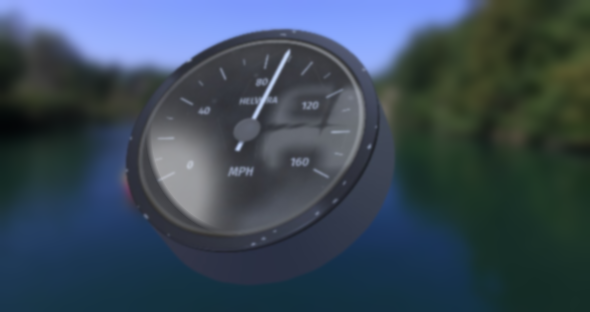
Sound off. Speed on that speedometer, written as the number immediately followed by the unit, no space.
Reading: 90mph
